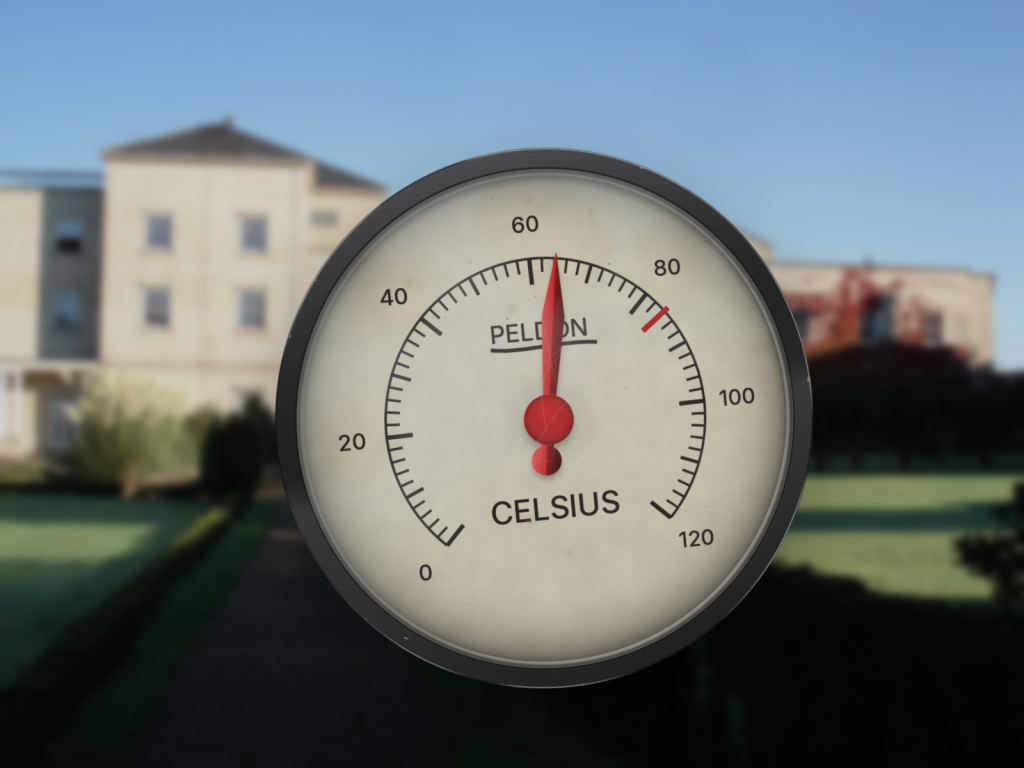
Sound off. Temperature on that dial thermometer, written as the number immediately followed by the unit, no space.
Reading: 64°C
